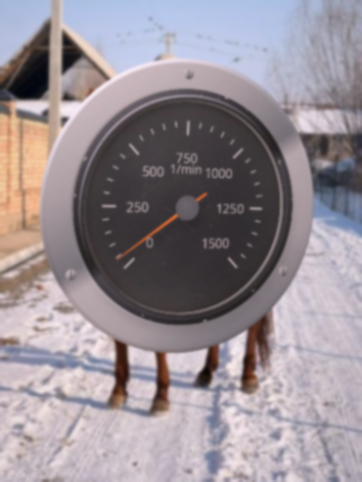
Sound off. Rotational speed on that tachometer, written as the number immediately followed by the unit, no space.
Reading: 50rpm
